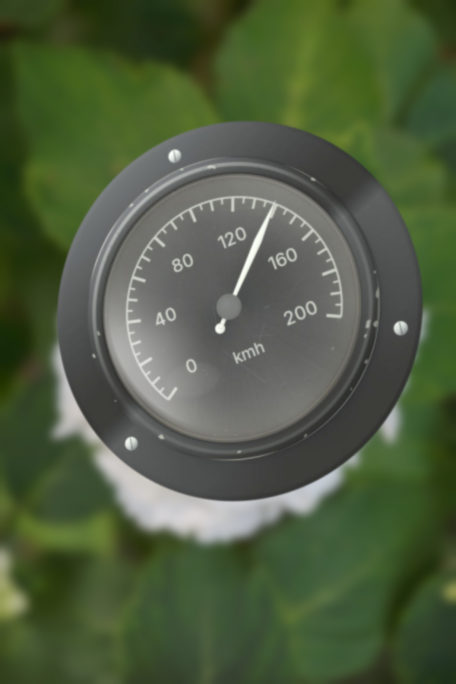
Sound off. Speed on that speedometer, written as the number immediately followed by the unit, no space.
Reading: 140km/h
